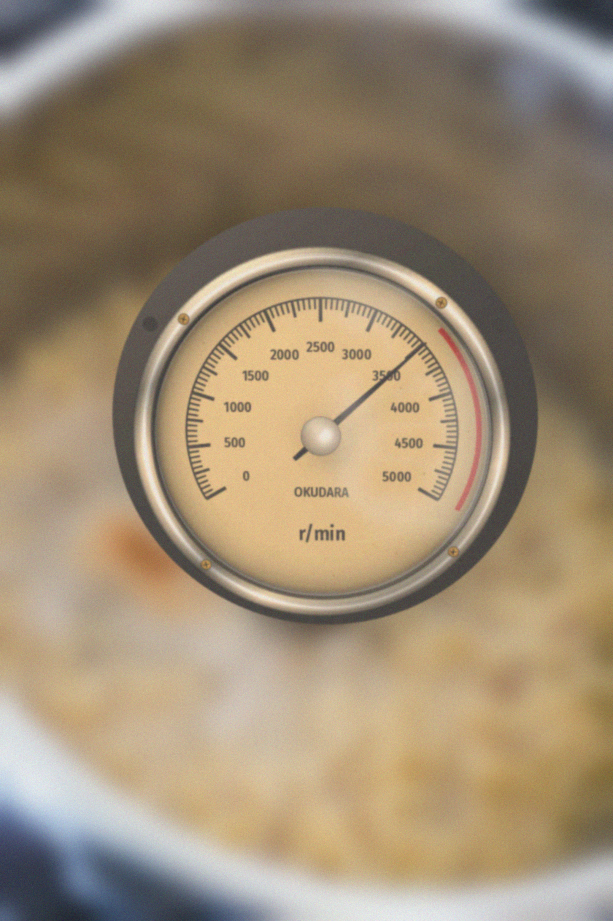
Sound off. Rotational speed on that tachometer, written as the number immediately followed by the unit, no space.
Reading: 3500rpm
